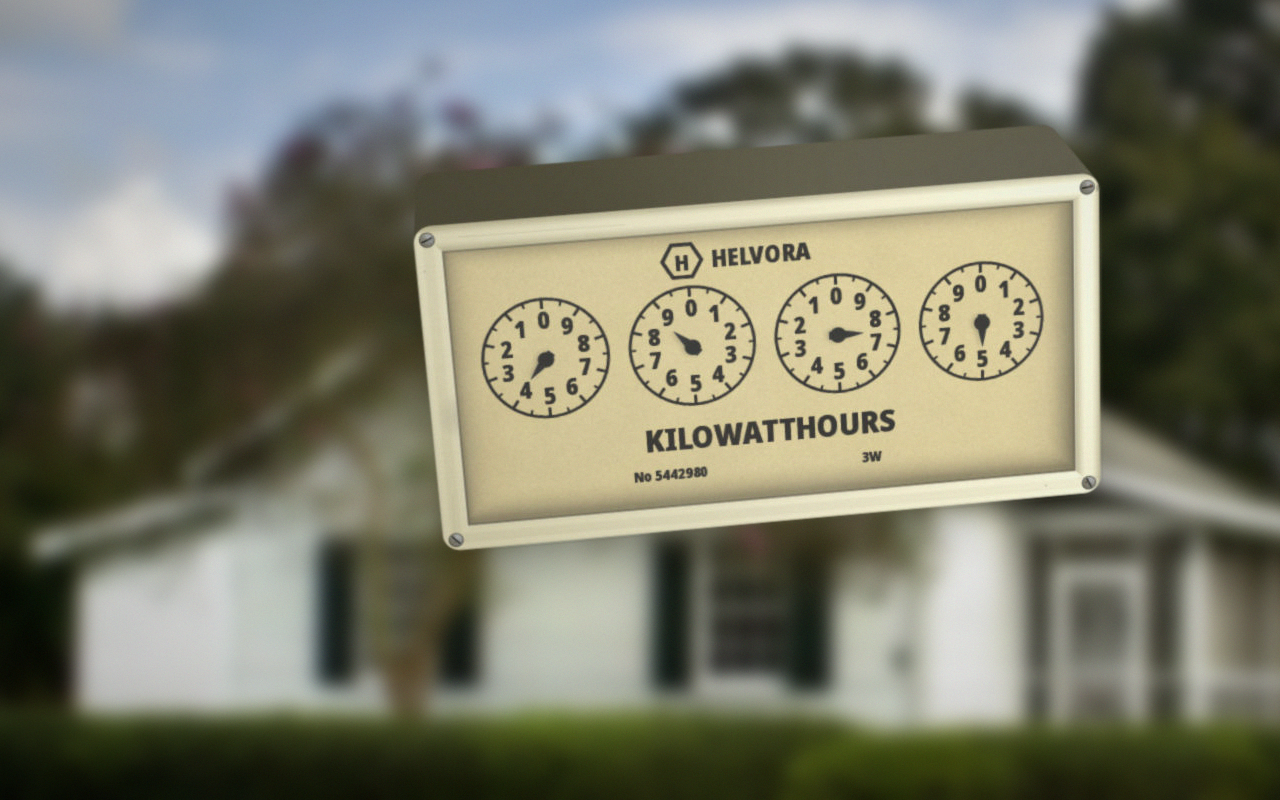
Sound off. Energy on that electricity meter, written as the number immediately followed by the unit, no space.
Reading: 3875kWh
